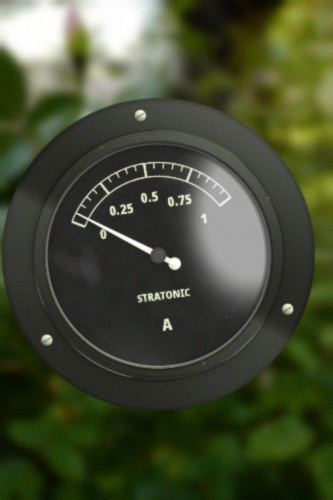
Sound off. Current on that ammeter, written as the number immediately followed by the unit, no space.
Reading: 0.05A
